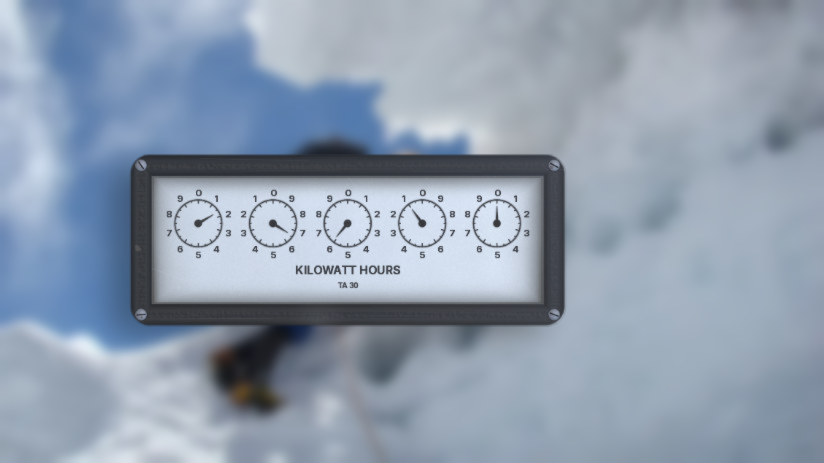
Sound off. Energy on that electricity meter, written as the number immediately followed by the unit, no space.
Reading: 16610kWh
